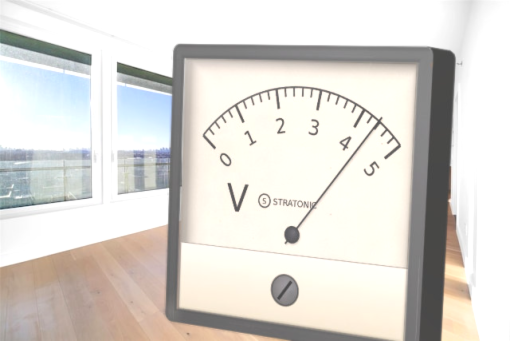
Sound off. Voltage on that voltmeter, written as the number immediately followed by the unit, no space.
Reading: 4.4V
